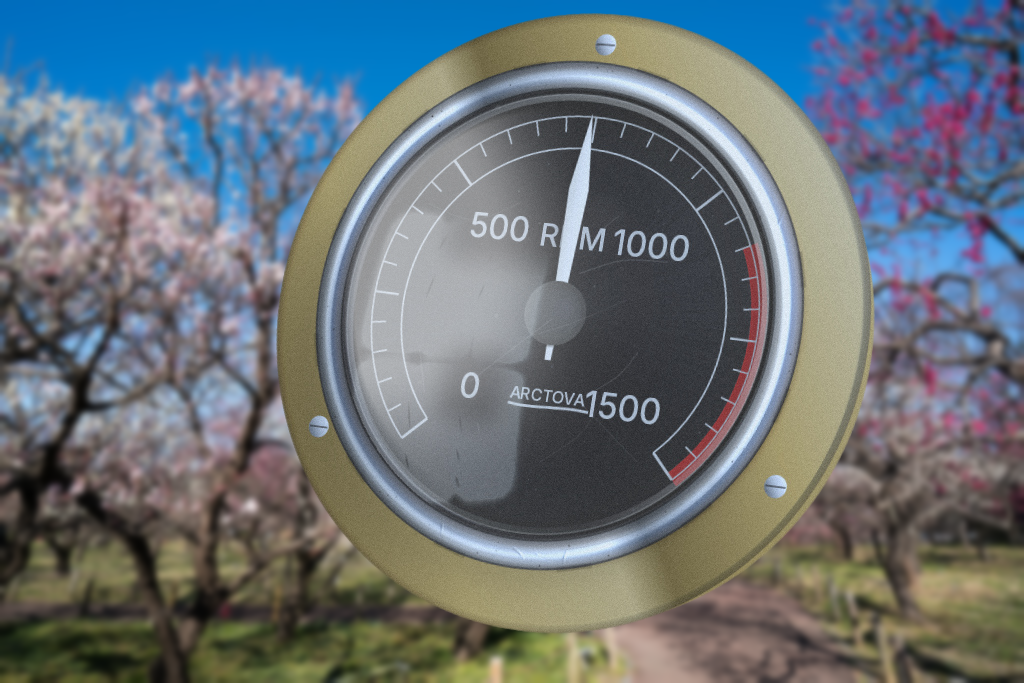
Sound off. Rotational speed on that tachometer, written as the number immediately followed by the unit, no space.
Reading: 750rpm
